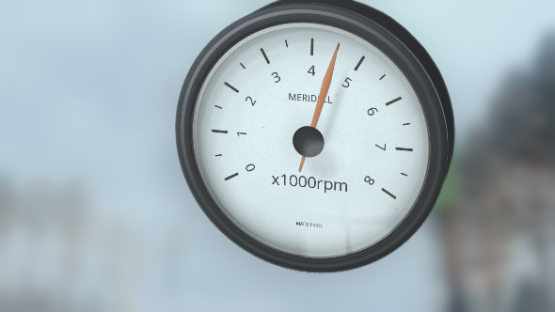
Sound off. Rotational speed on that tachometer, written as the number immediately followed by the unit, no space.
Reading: 4500rpm
